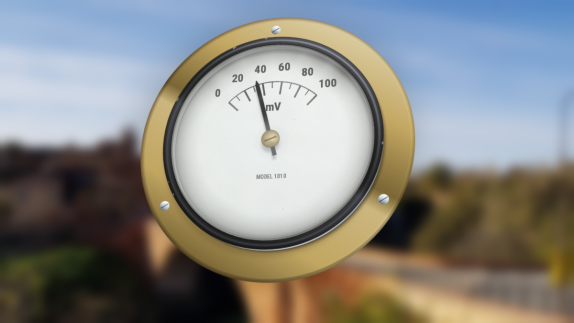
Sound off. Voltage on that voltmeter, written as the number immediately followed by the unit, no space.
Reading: 35mV
